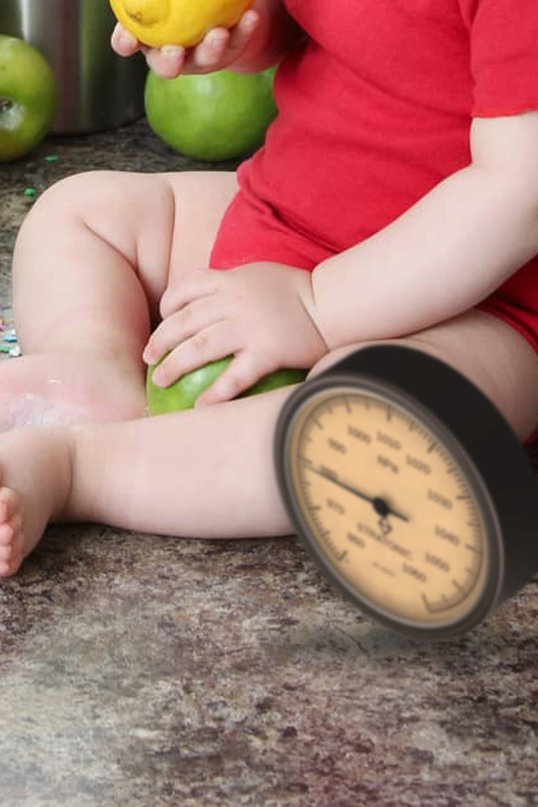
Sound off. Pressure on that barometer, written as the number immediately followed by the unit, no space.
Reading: 980hPa
